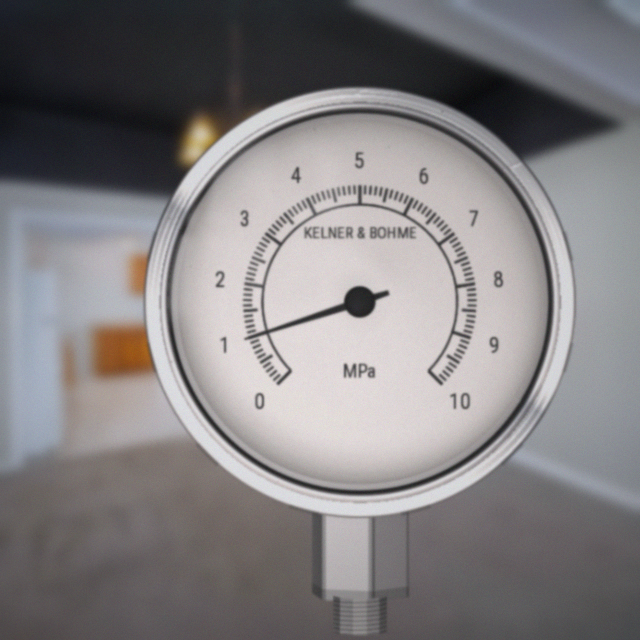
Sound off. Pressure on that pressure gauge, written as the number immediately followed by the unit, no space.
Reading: 1MPa
